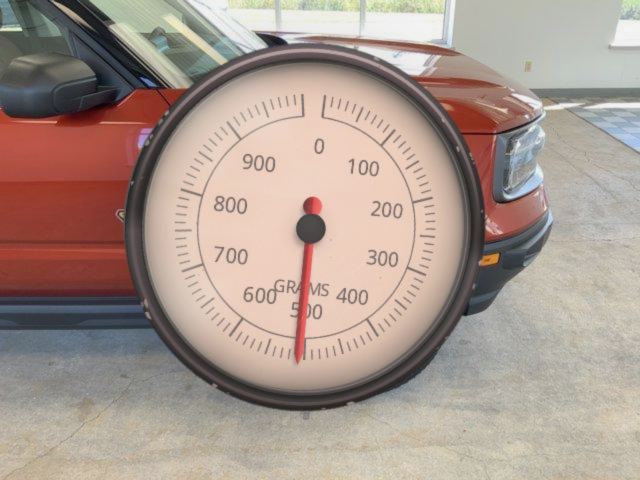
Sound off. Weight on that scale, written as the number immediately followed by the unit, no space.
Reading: 510g
